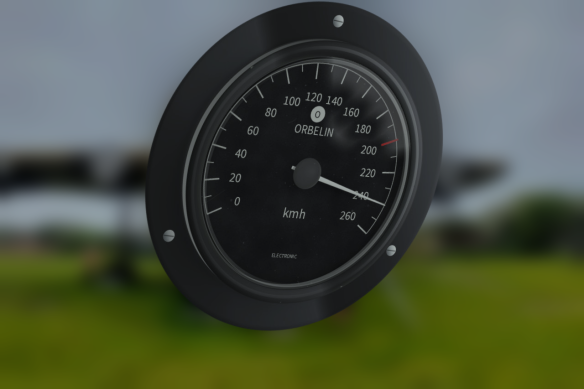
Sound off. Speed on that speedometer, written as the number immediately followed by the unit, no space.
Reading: 240km/h
